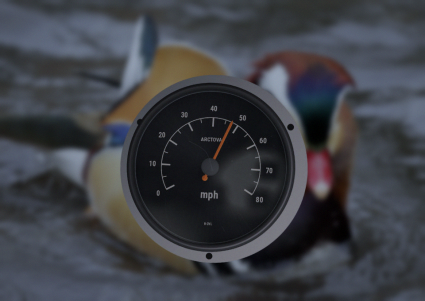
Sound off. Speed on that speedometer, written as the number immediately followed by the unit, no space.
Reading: 47.5mph
